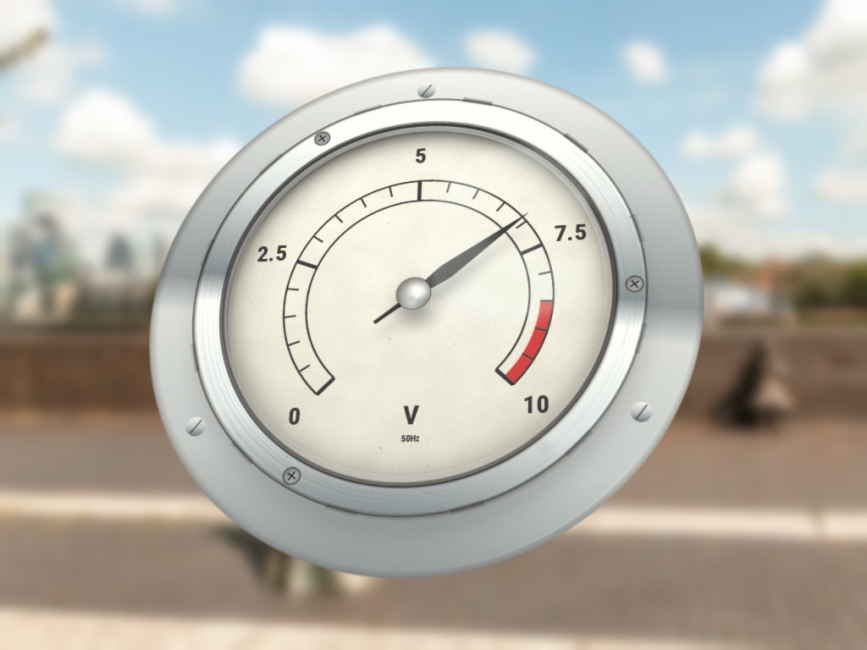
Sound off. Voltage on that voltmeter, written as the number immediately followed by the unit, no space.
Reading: 7V
